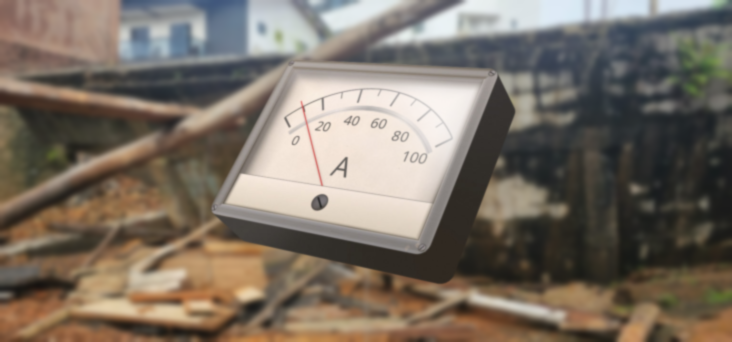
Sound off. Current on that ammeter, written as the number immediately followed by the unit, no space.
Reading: 10A
